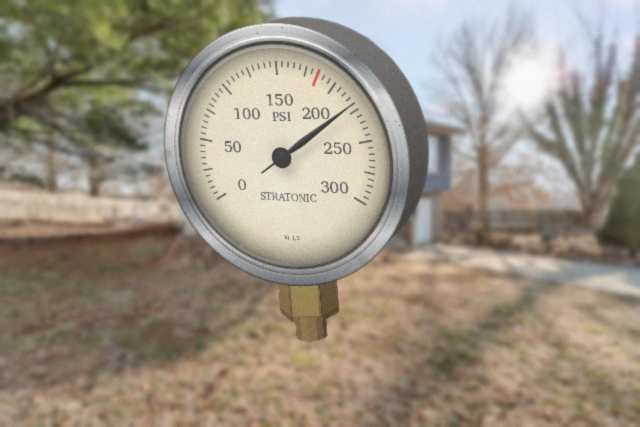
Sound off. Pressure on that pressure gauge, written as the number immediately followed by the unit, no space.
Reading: 220psi
